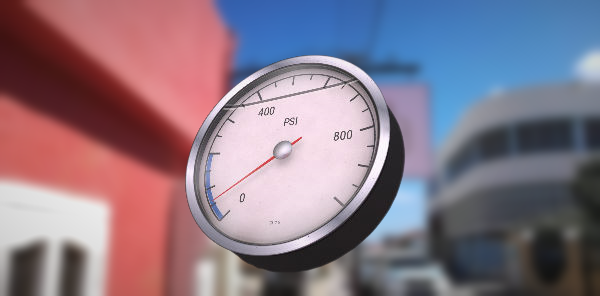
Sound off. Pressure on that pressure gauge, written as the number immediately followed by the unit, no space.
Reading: 50psi
